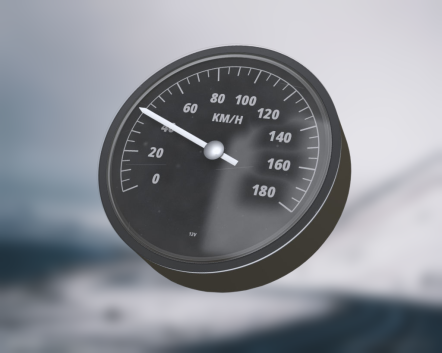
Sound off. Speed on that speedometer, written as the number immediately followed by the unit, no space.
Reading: 40km/h
